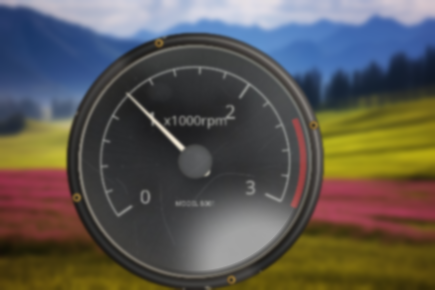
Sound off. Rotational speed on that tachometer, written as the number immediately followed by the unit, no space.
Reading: 1000rpm
